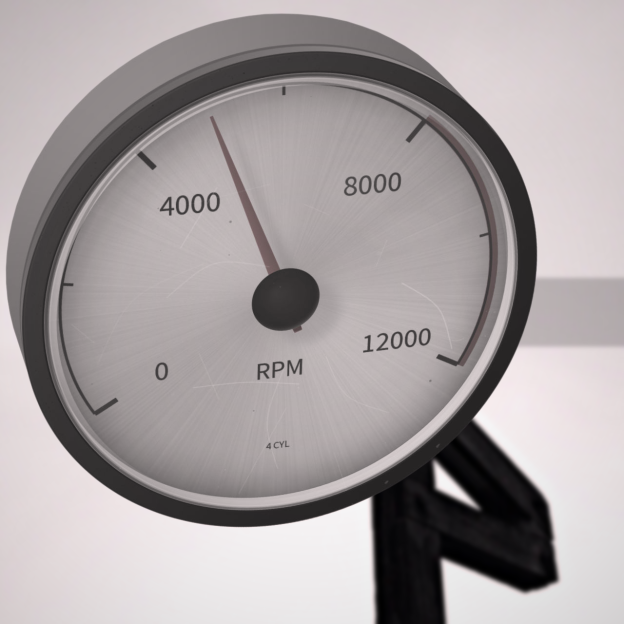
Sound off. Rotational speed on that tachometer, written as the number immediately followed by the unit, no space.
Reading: 5000rpm
